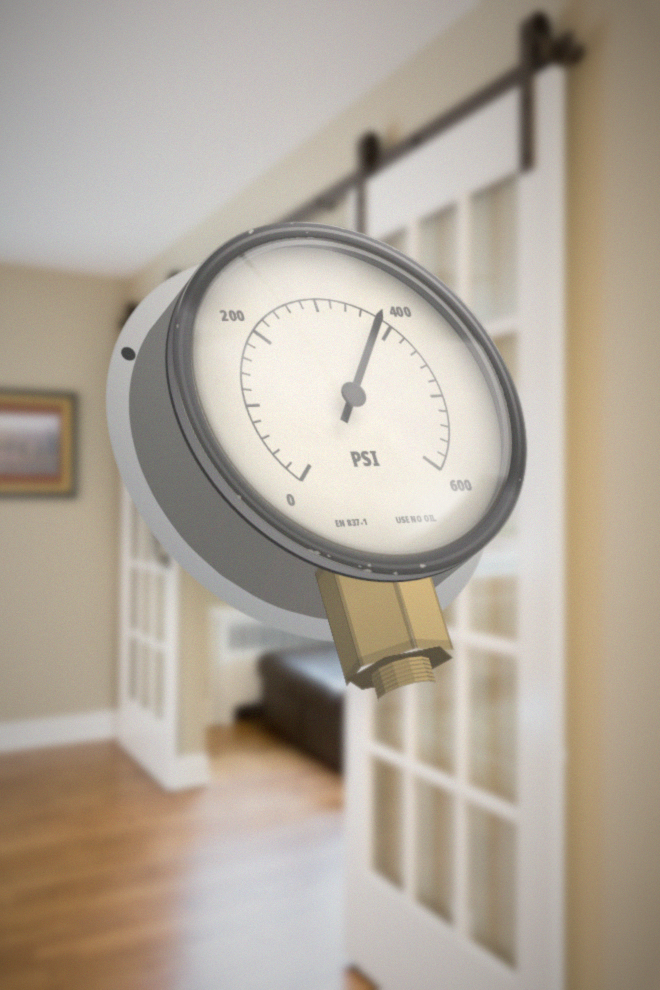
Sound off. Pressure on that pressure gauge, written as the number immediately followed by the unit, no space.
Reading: 380psi
